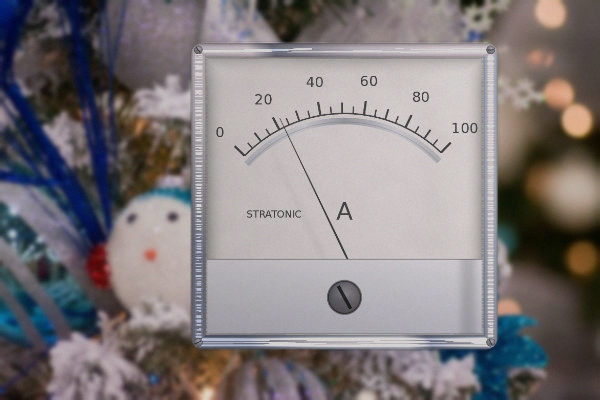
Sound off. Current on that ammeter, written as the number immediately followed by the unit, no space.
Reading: 22.5A
